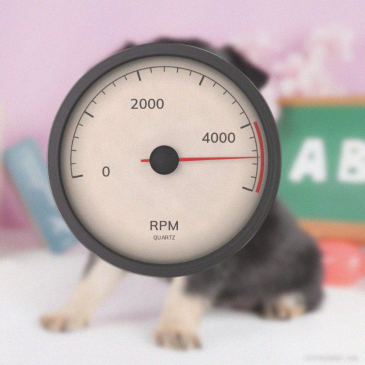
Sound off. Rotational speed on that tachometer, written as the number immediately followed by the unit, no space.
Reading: 4500rpm
